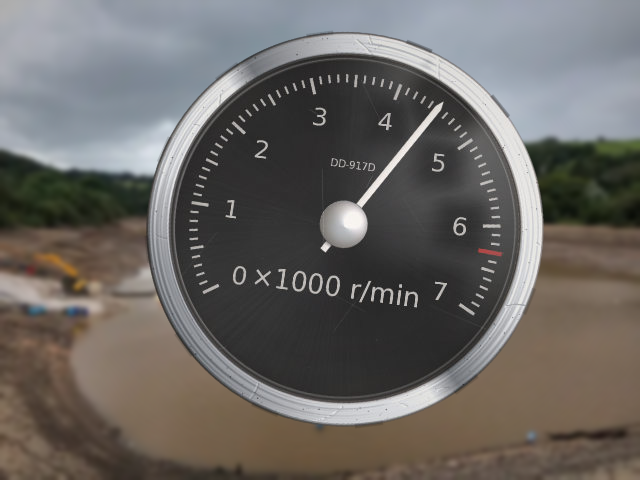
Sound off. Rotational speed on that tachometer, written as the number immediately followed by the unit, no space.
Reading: 4500rpm
